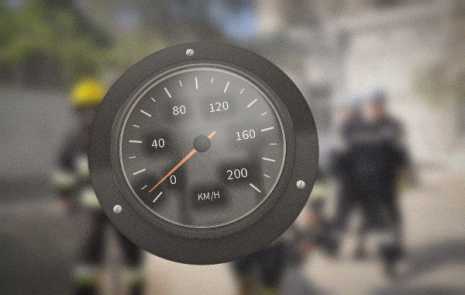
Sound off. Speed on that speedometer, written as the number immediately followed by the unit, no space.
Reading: 5km/h
